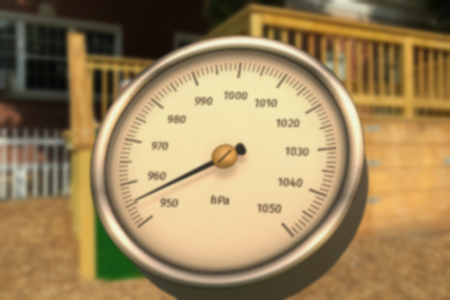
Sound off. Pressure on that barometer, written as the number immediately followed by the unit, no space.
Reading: 955hPa
